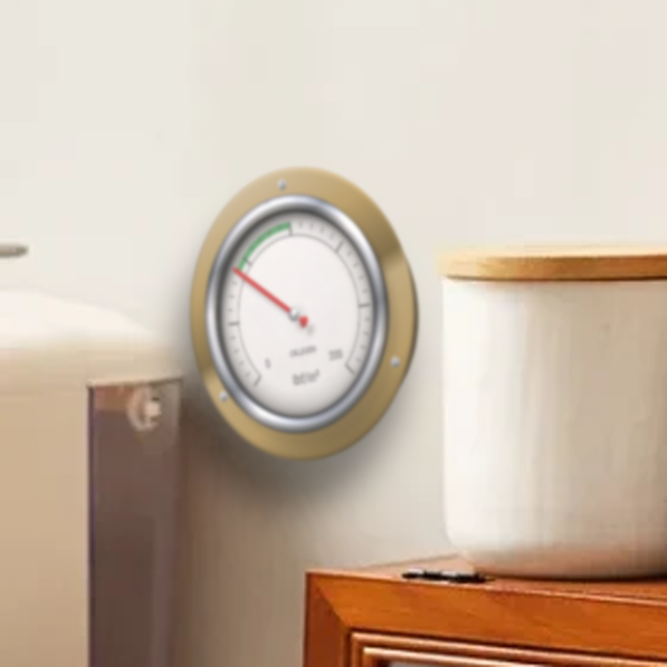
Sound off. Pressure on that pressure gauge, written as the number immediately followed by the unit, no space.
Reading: 90psi
